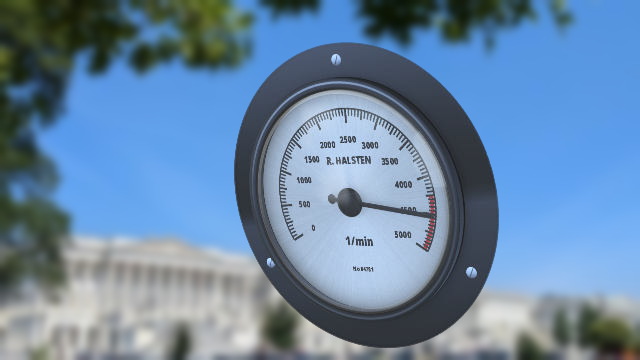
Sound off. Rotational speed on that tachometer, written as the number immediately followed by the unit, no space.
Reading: 4500rpm
